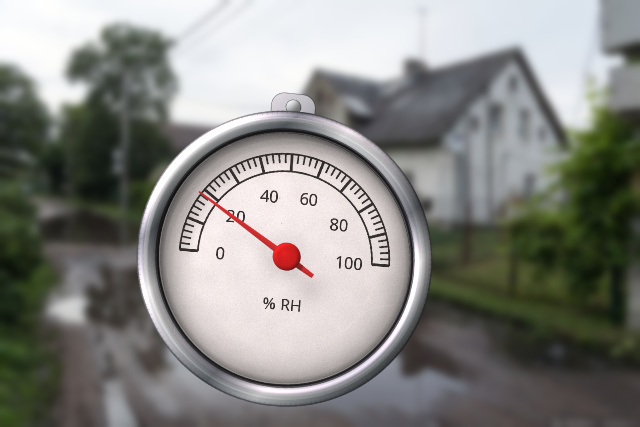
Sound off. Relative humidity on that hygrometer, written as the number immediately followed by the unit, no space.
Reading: 18%
